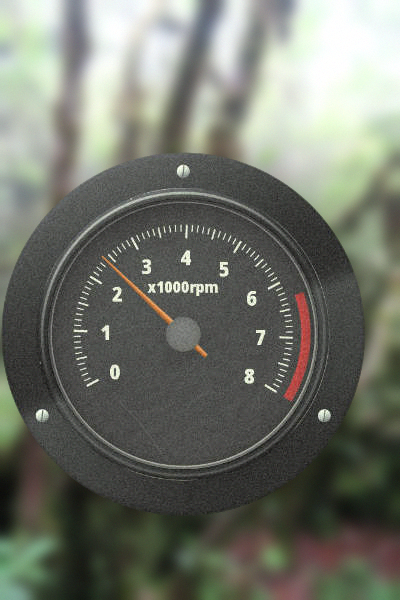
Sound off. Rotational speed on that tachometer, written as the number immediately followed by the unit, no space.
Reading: 2400rpm
